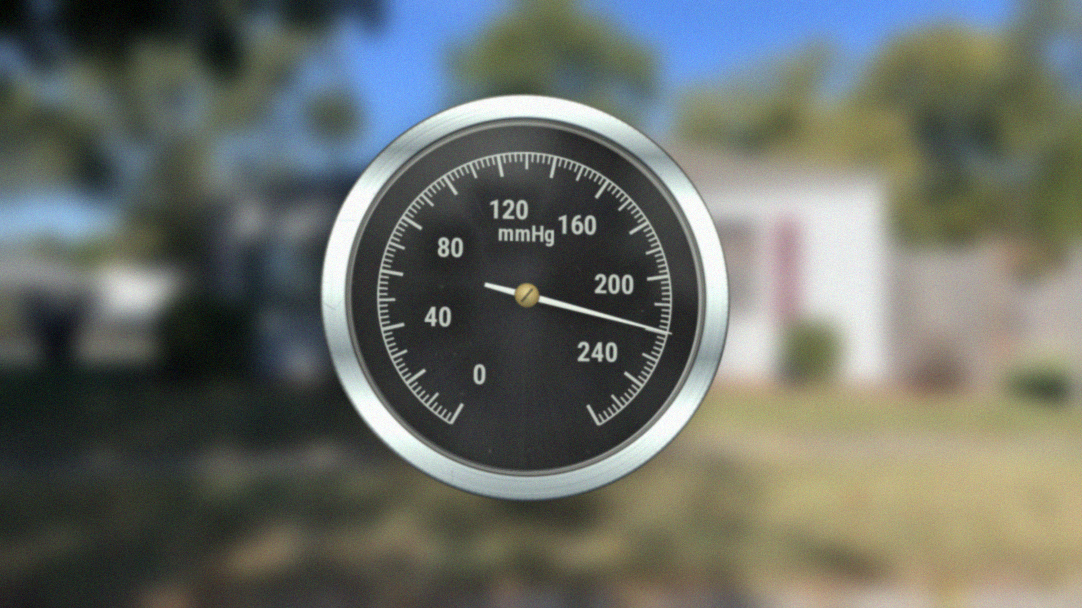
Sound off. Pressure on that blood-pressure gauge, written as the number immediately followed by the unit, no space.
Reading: 220mmHg
